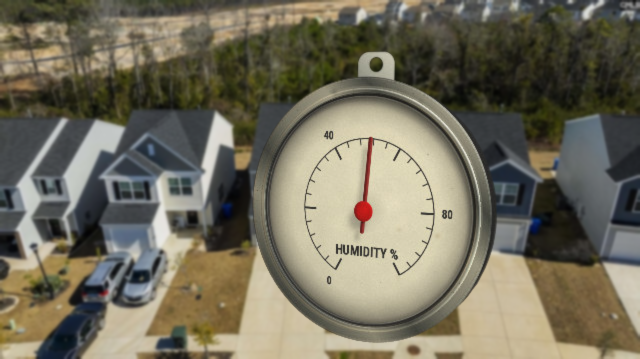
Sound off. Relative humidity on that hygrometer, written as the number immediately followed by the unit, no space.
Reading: 52%
